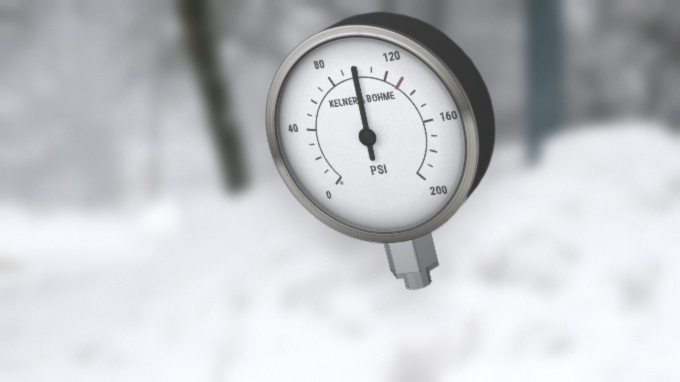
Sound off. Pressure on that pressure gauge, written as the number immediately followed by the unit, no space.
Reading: 100psi
